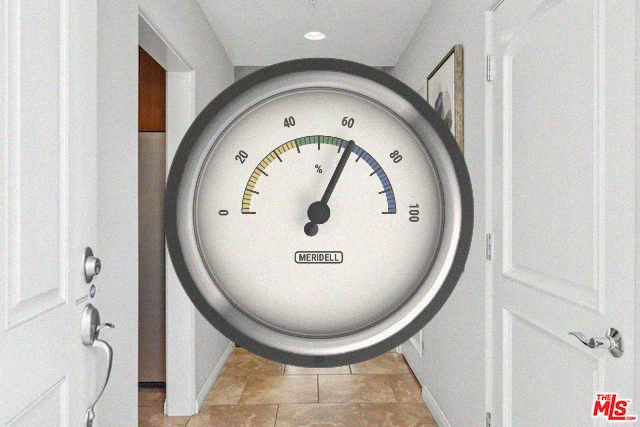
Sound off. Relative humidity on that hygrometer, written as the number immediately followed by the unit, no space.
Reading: 64%
